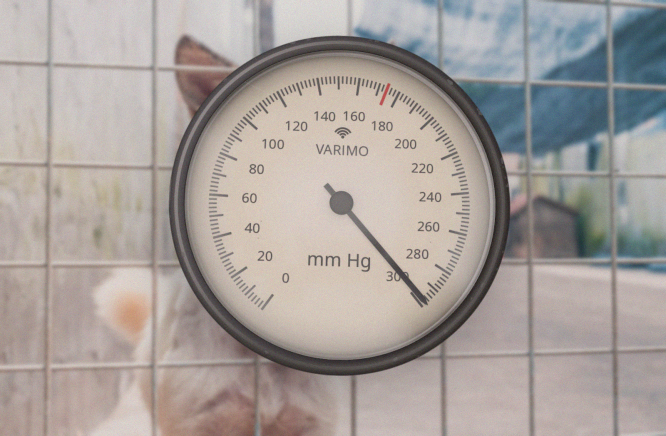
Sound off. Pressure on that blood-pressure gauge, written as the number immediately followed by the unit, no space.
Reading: 298mmHg
